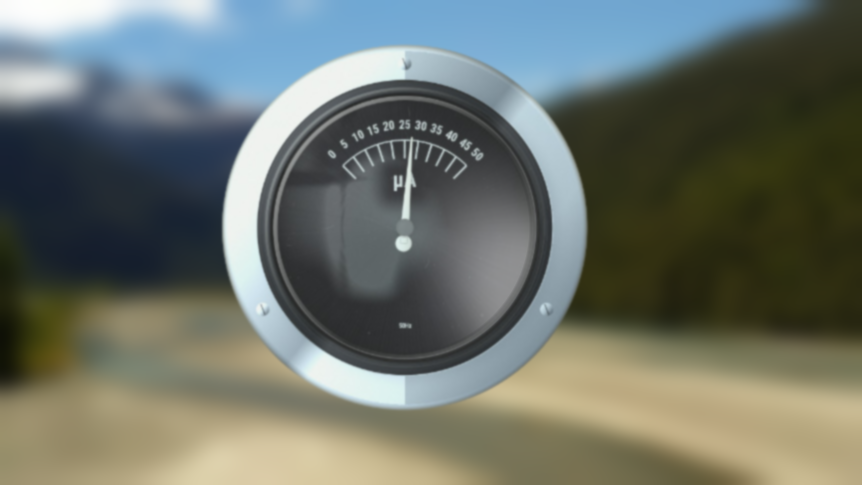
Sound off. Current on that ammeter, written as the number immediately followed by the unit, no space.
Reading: 27.5µA
